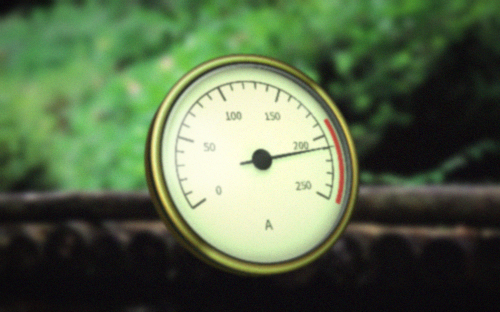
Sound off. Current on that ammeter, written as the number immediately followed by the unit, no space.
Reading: 210A
